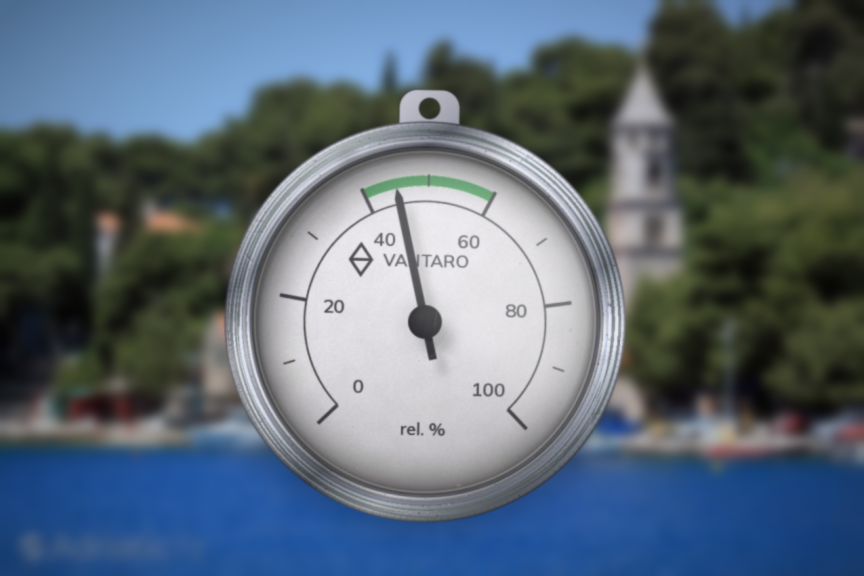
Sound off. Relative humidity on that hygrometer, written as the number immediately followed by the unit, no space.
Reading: 45%
